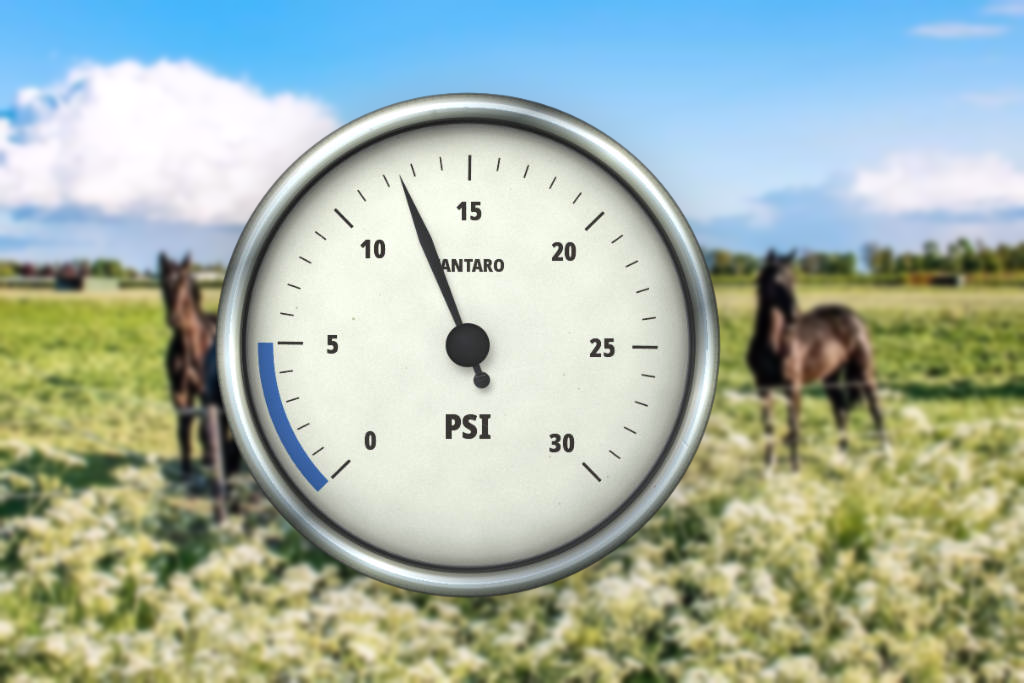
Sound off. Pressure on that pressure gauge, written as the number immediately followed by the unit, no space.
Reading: 12.5psi
